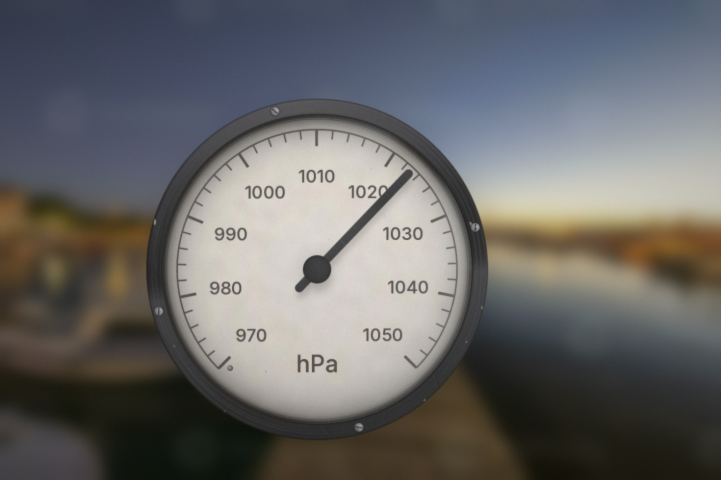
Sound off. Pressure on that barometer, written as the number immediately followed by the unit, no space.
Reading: 1023hPa
